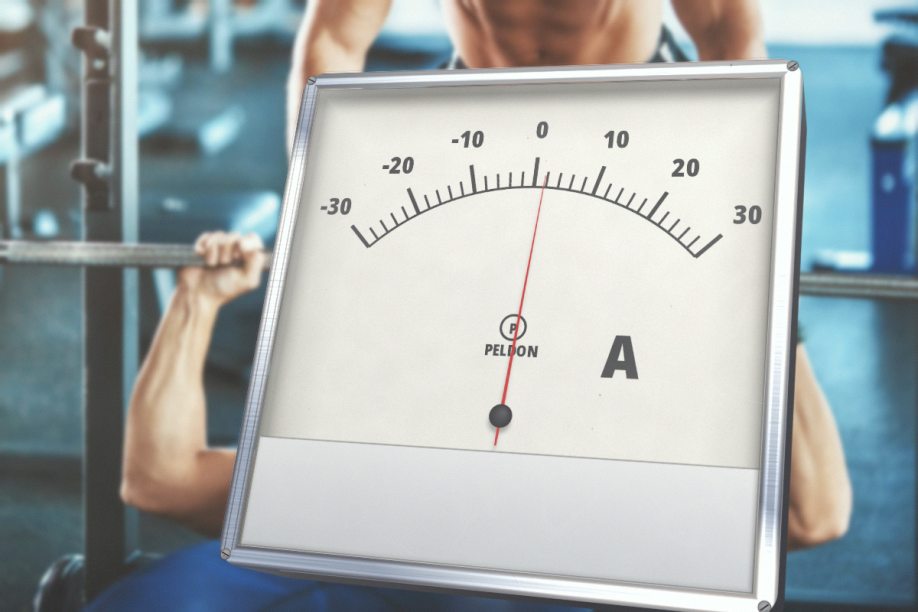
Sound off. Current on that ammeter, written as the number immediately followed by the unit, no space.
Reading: 2A
